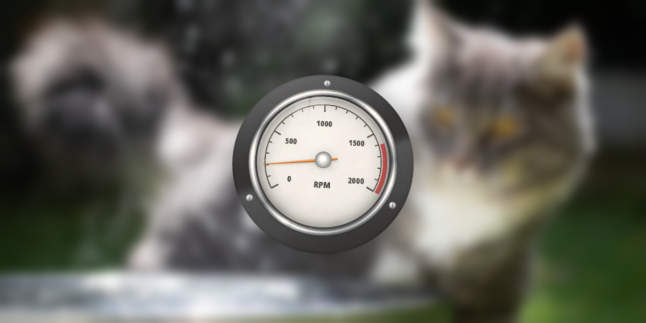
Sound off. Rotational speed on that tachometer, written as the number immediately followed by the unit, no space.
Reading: 200rpm
